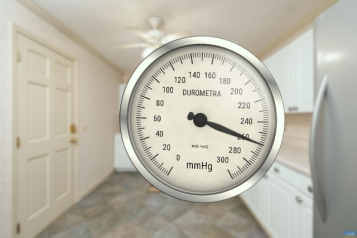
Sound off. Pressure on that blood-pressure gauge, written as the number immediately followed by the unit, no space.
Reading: 260mmHg
